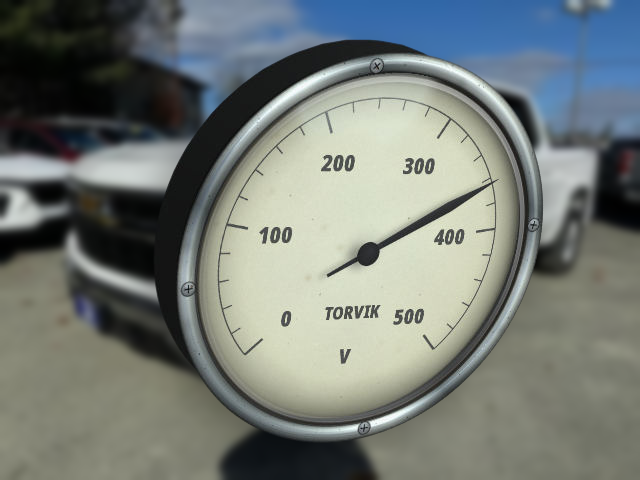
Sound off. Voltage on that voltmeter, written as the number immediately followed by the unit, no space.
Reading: 360V
